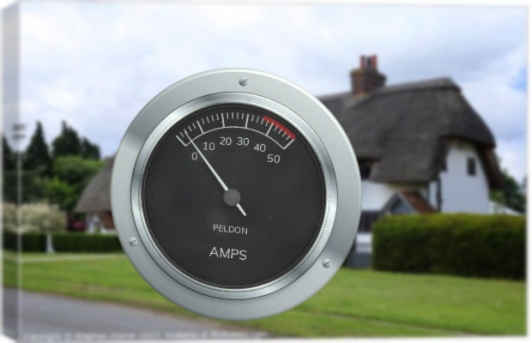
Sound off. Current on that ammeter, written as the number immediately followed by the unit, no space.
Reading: 4A
